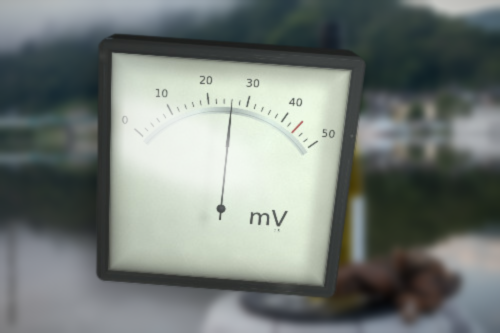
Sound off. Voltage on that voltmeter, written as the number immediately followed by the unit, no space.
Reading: 26mV
